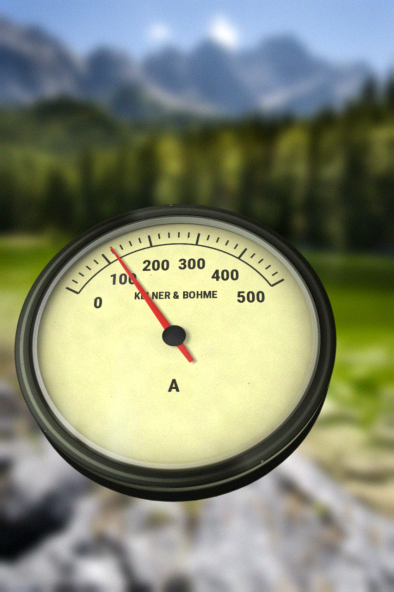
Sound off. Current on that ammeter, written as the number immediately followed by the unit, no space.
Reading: 120A
